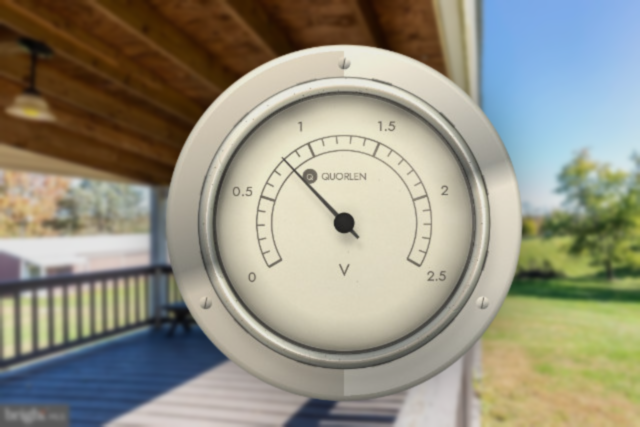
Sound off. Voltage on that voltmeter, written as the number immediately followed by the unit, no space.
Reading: 0.8V
